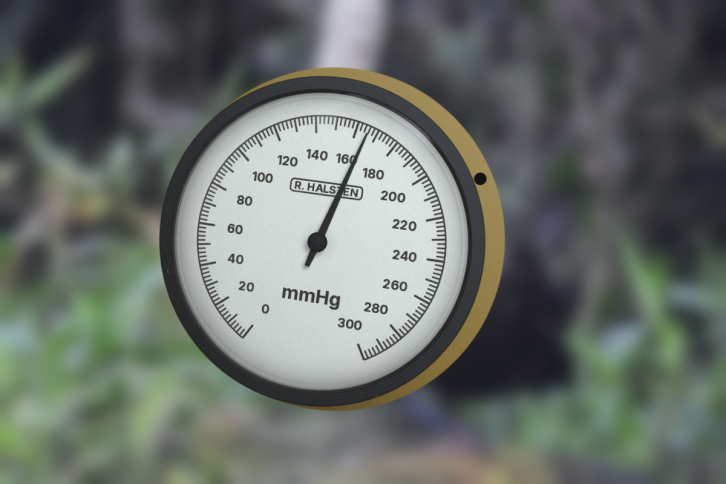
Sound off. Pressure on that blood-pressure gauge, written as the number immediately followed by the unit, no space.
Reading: 166mmHg
